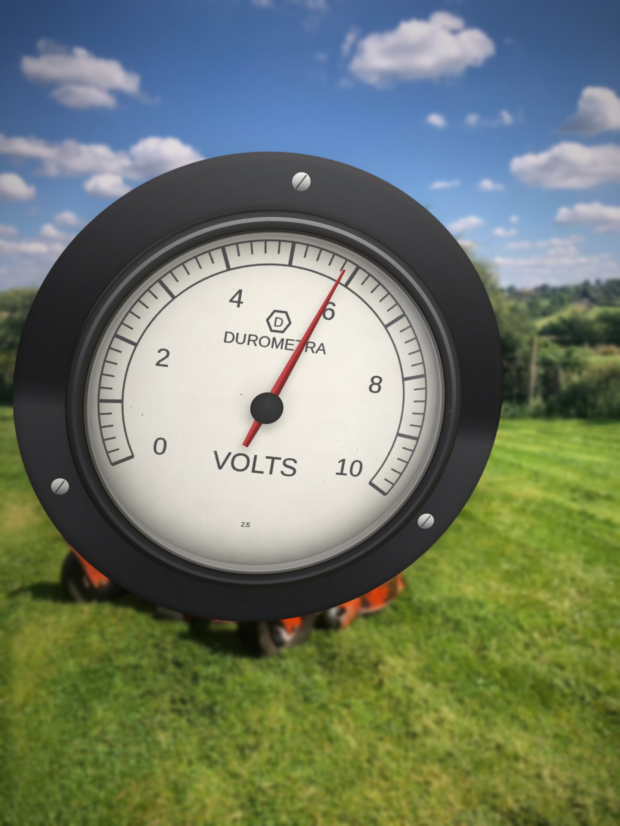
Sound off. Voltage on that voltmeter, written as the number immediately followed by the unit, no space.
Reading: 5.8V
